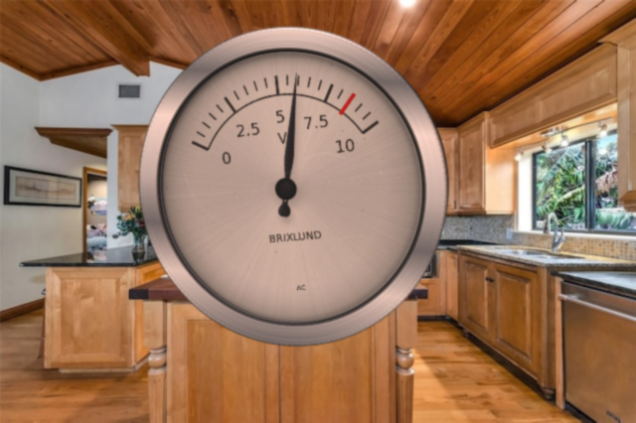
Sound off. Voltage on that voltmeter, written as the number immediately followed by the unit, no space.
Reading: 6V
